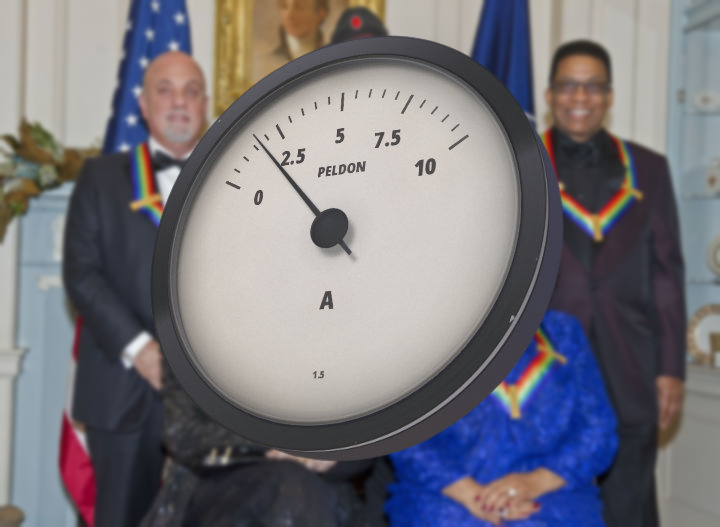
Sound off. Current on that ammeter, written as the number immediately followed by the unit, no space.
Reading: 1.75A
